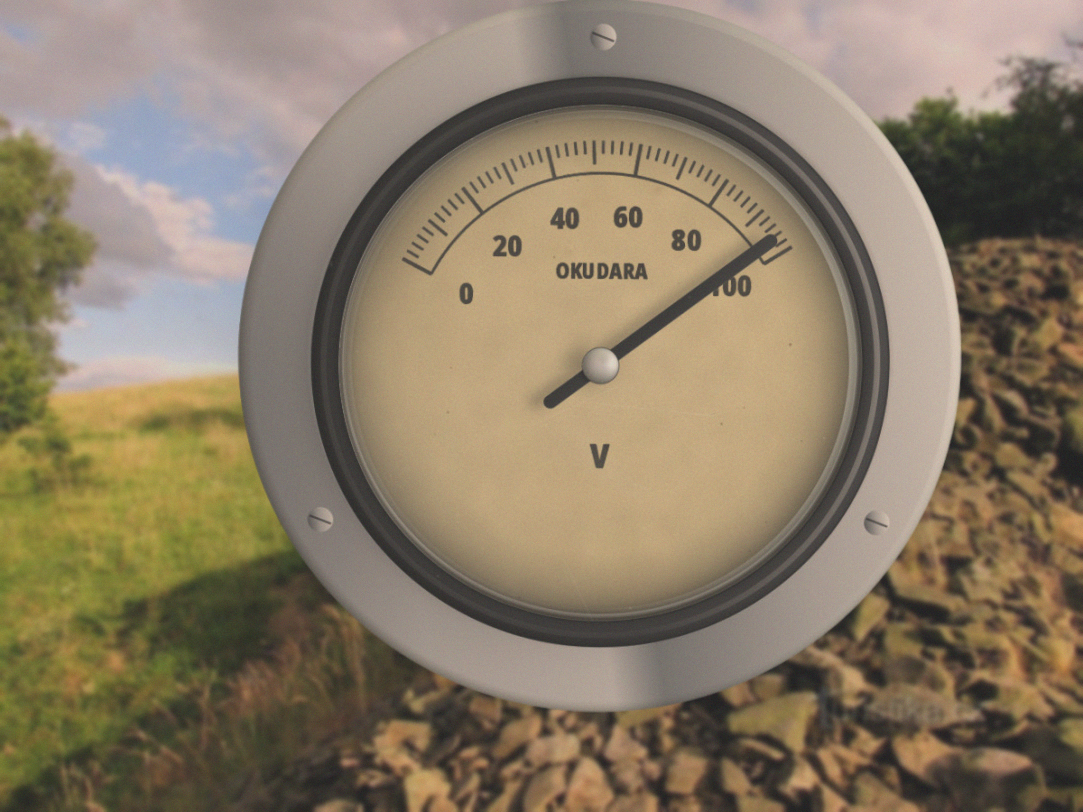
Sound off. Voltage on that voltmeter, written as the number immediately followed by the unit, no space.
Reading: 96V
